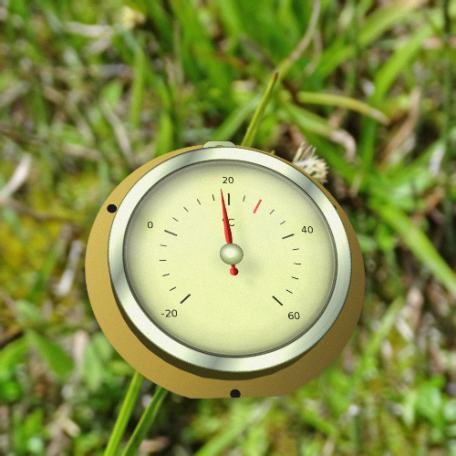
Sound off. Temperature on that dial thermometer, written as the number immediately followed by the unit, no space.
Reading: 18°C
